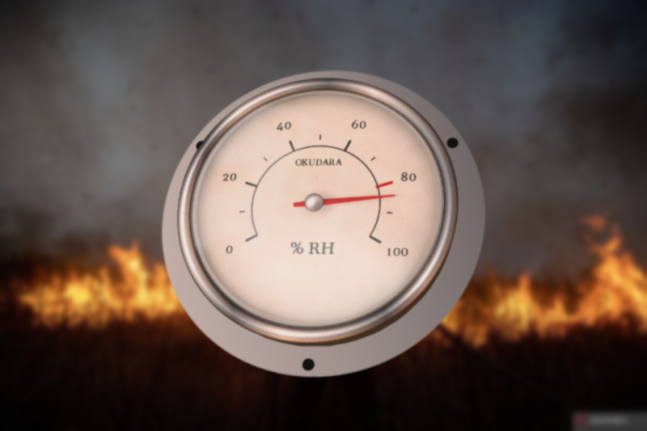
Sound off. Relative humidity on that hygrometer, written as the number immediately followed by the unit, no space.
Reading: 85%
